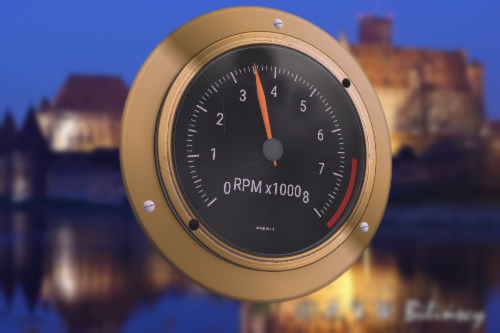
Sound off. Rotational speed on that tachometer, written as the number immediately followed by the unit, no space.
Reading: 3500rpm
